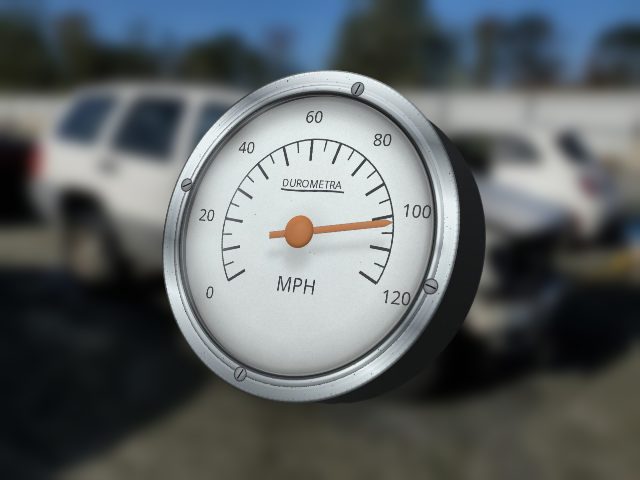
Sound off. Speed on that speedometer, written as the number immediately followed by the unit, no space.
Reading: 102.5mph
